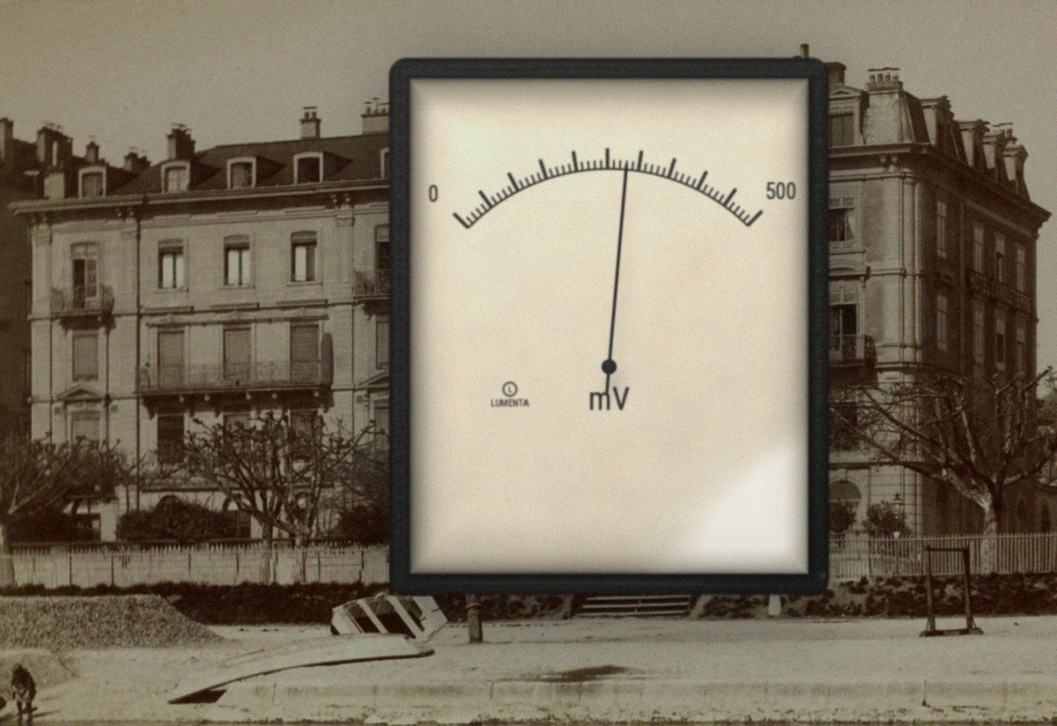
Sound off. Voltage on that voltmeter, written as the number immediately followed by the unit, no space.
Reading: 280mV
